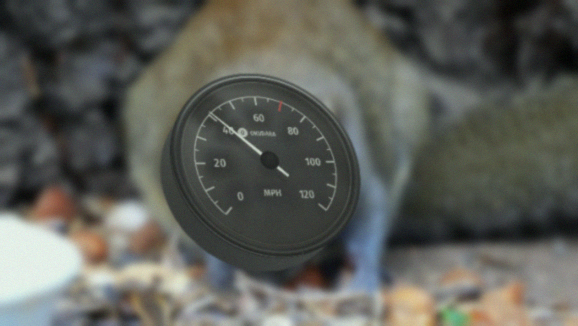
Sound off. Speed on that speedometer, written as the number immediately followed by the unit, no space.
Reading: 40mph
